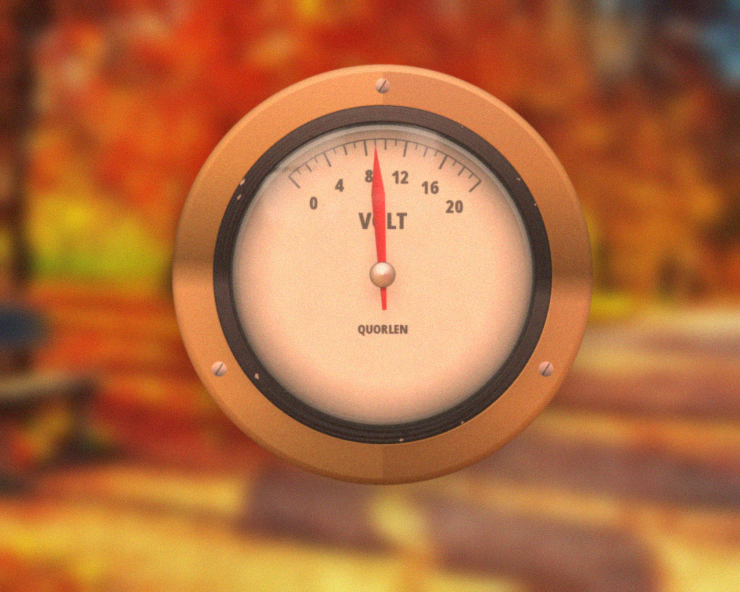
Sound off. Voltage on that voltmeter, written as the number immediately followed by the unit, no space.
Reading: 9V
